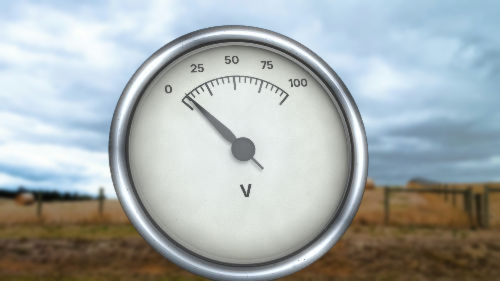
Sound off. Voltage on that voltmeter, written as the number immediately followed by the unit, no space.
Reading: 5V
